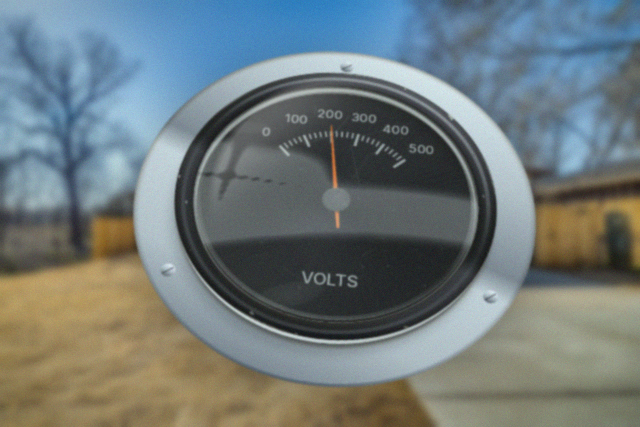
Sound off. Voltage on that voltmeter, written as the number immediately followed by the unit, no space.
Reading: 200V
